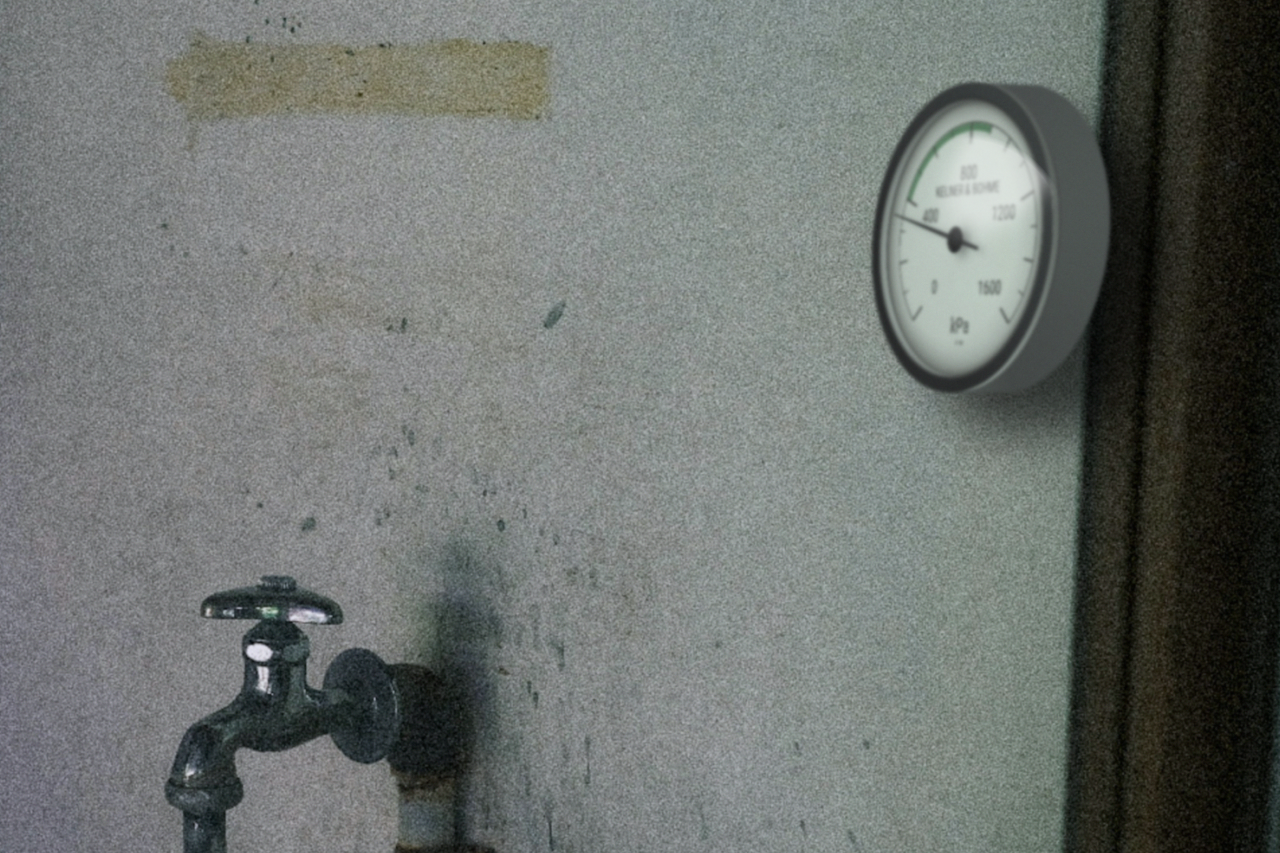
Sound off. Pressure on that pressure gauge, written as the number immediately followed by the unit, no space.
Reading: 350kPa
